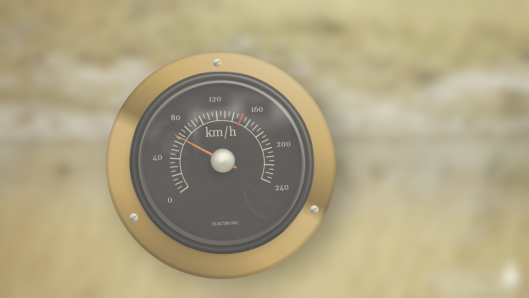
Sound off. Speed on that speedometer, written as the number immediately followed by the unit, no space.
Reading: 65km/h
